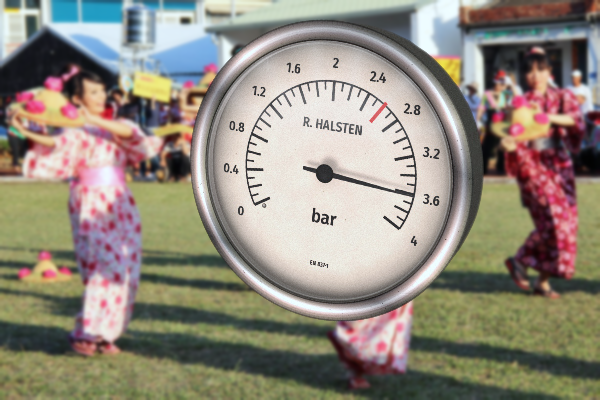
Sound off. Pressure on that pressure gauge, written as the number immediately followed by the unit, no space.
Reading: 3.6bar
